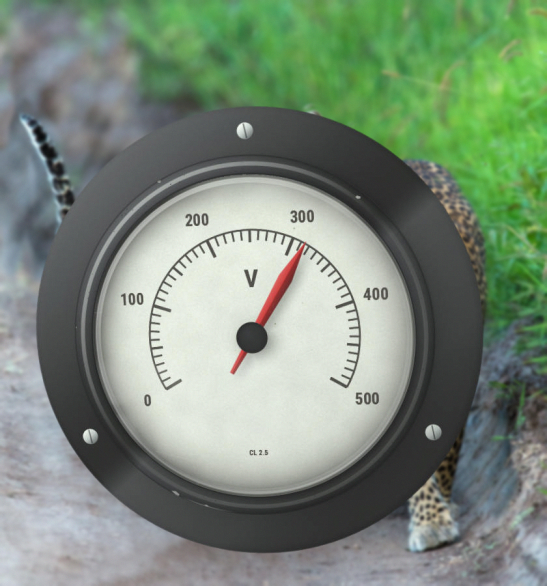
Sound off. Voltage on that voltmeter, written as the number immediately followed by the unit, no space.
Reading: 315V
